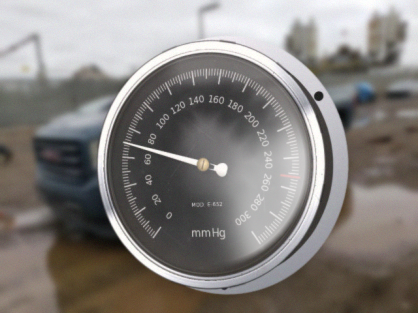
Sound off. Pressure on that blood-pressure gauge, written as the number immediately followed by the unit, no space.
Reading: 70mmHg
